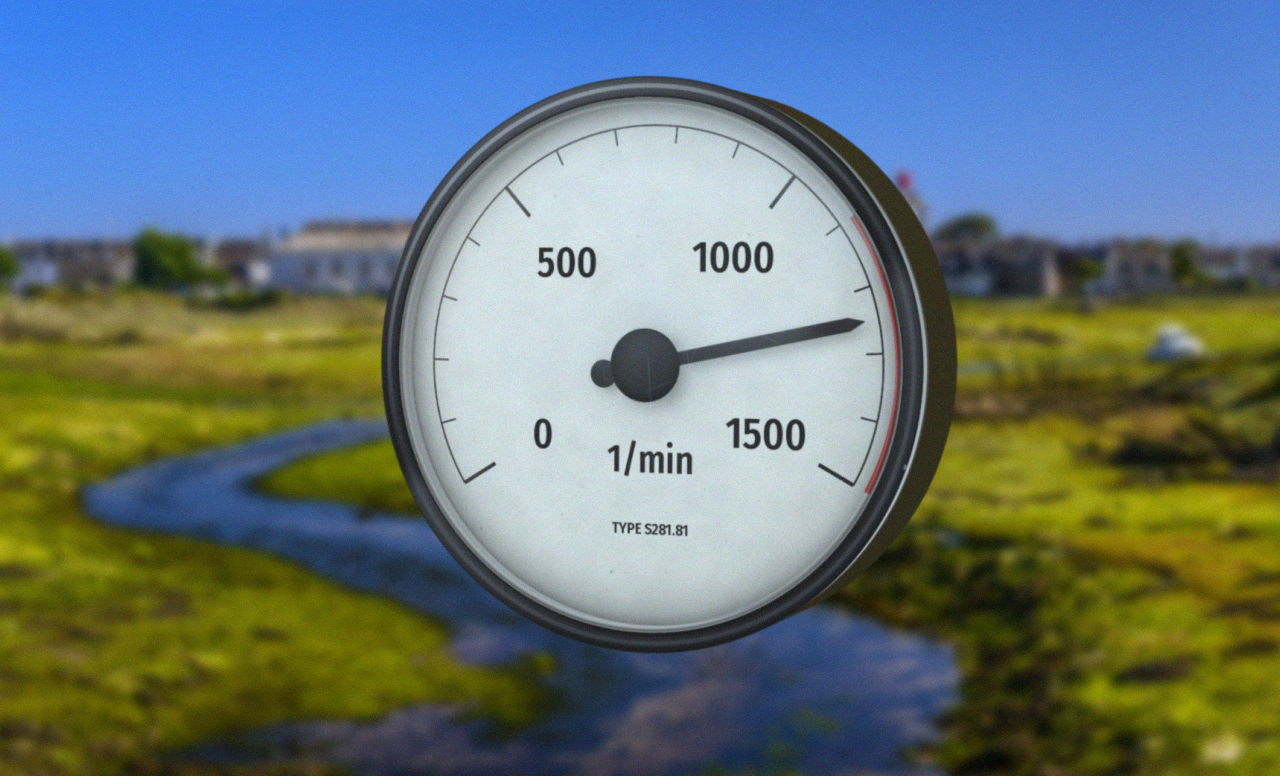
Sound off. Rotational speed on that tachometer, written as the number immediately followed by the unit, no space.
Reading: 1250rpm
